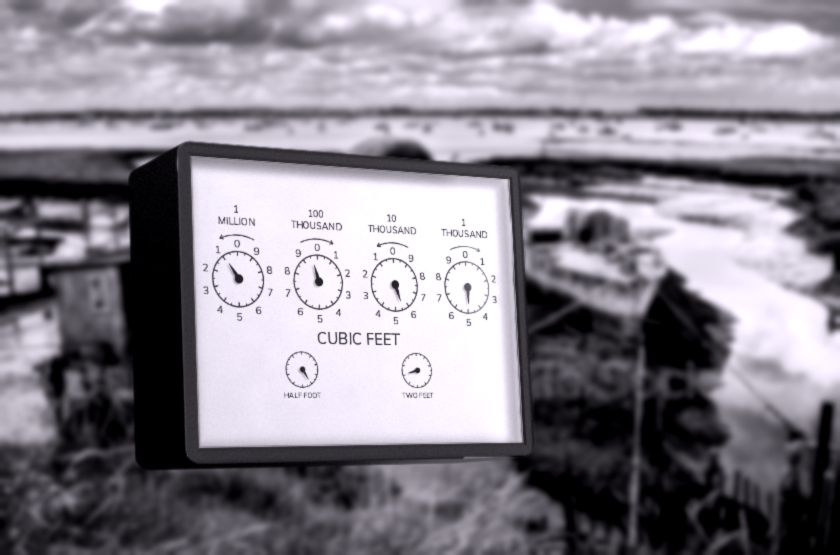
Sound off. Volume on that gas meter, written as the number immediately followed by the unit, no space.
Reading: 95500ft³
